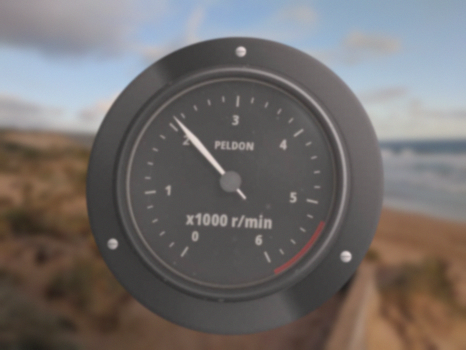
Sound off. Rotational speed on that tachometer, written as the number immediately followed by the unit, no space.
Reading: 2100rpm
